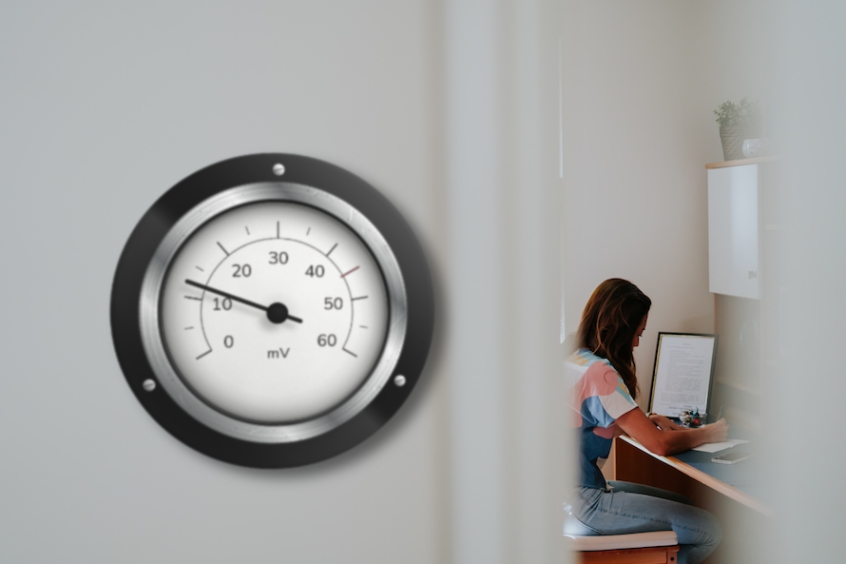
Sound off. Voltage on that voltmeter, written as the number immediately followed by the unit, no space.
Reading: 12.5mV
